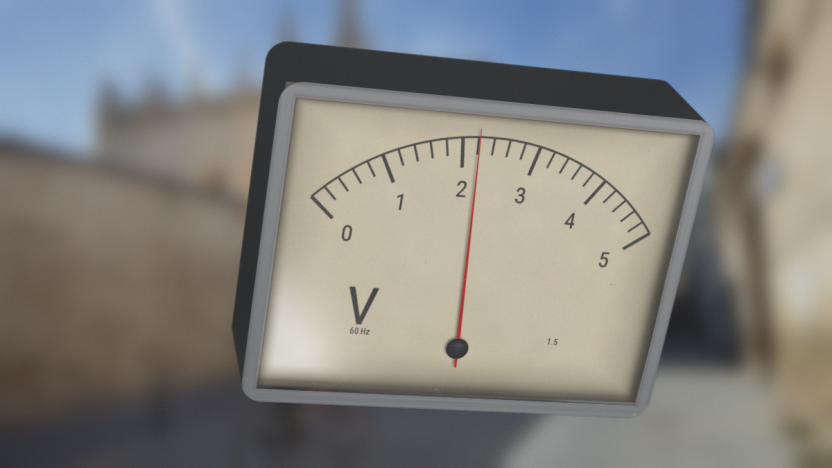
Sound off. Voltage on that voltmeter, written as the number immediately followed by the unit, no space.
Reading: 2.2V
